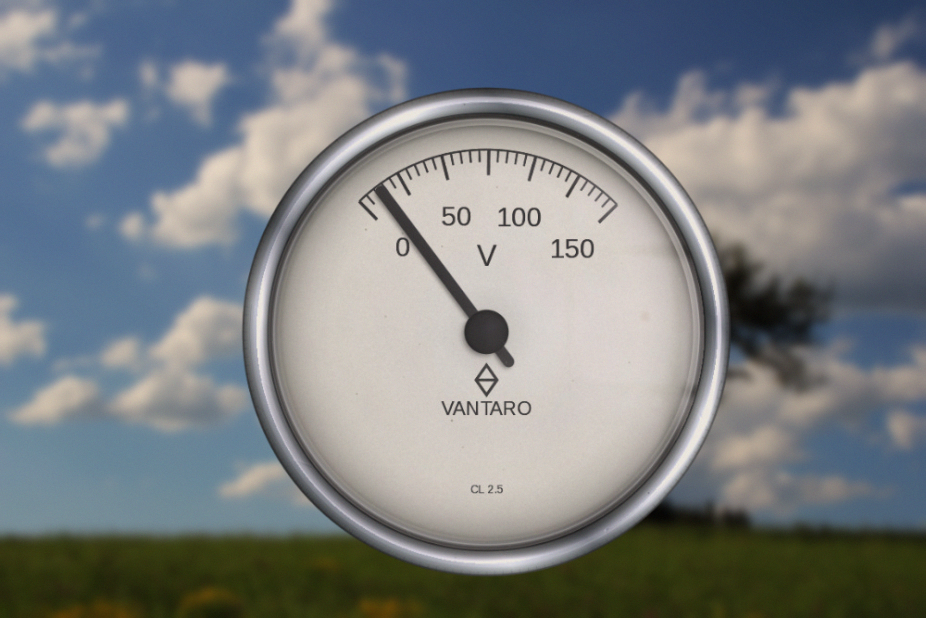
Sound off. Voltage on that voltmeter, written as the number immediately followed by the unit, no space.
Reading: 12.5V
